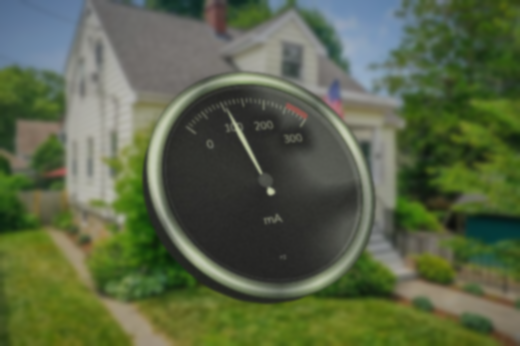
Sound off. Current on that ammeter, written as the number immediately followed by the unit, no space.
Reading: 100mA
